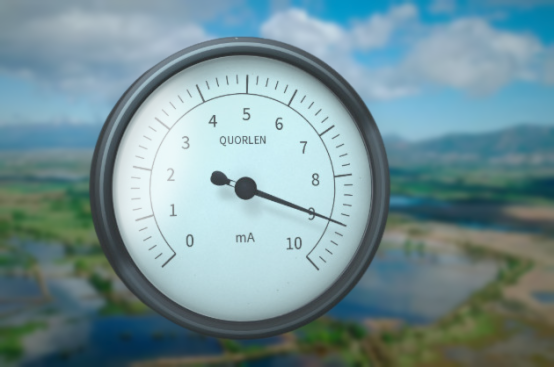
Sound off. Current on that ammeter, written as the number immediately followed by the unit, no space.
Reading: 9mA
